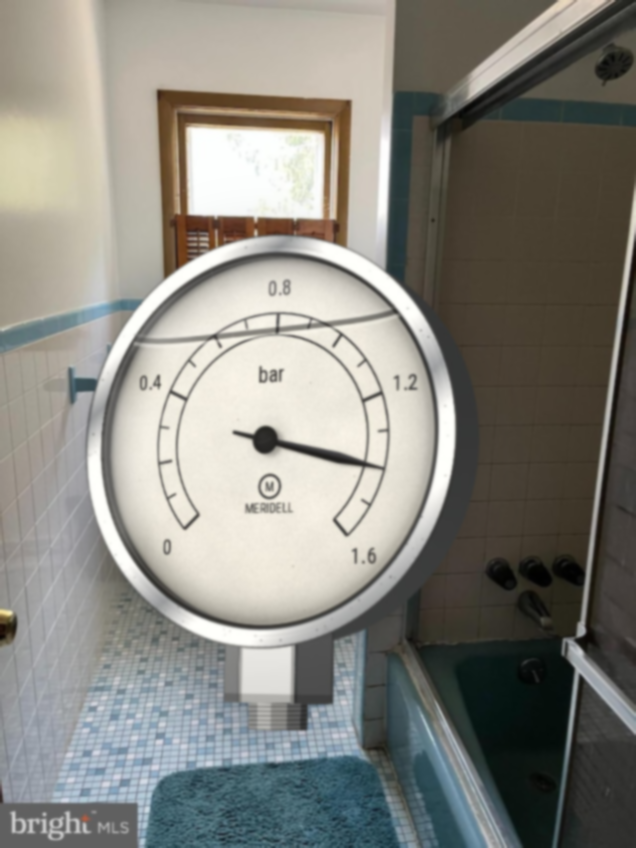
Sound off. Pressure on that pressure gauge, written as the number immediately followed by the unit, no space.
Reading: 1.4bar
